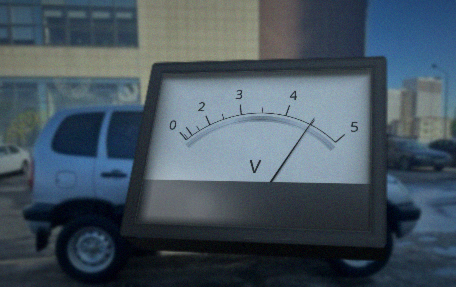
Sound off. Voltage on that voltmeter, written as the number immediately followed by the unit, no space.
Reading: 4.5V
